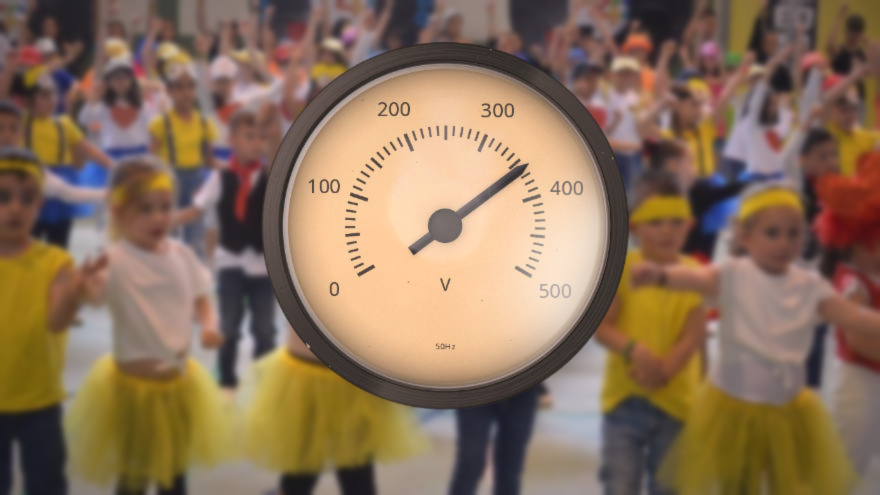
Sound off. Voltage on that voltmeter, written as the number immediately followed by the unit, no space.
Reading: 360V
